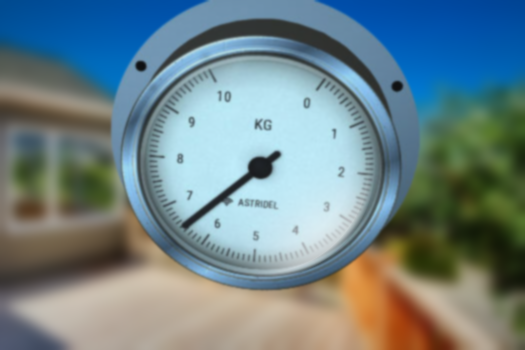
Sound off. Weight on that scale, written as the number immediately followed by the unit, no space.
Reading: 6.5kg
